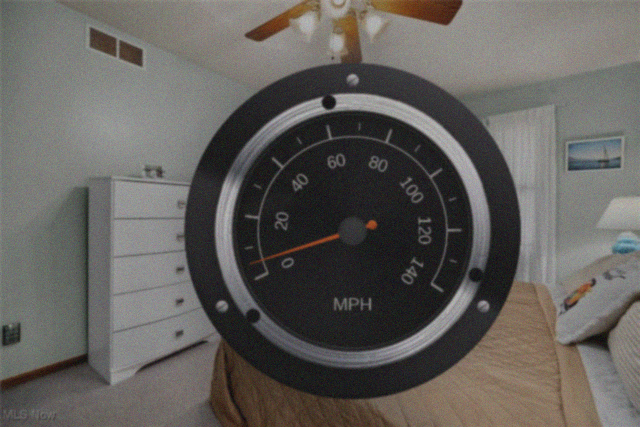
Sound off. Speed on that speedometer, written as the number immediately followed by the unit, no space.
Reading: 5mph
